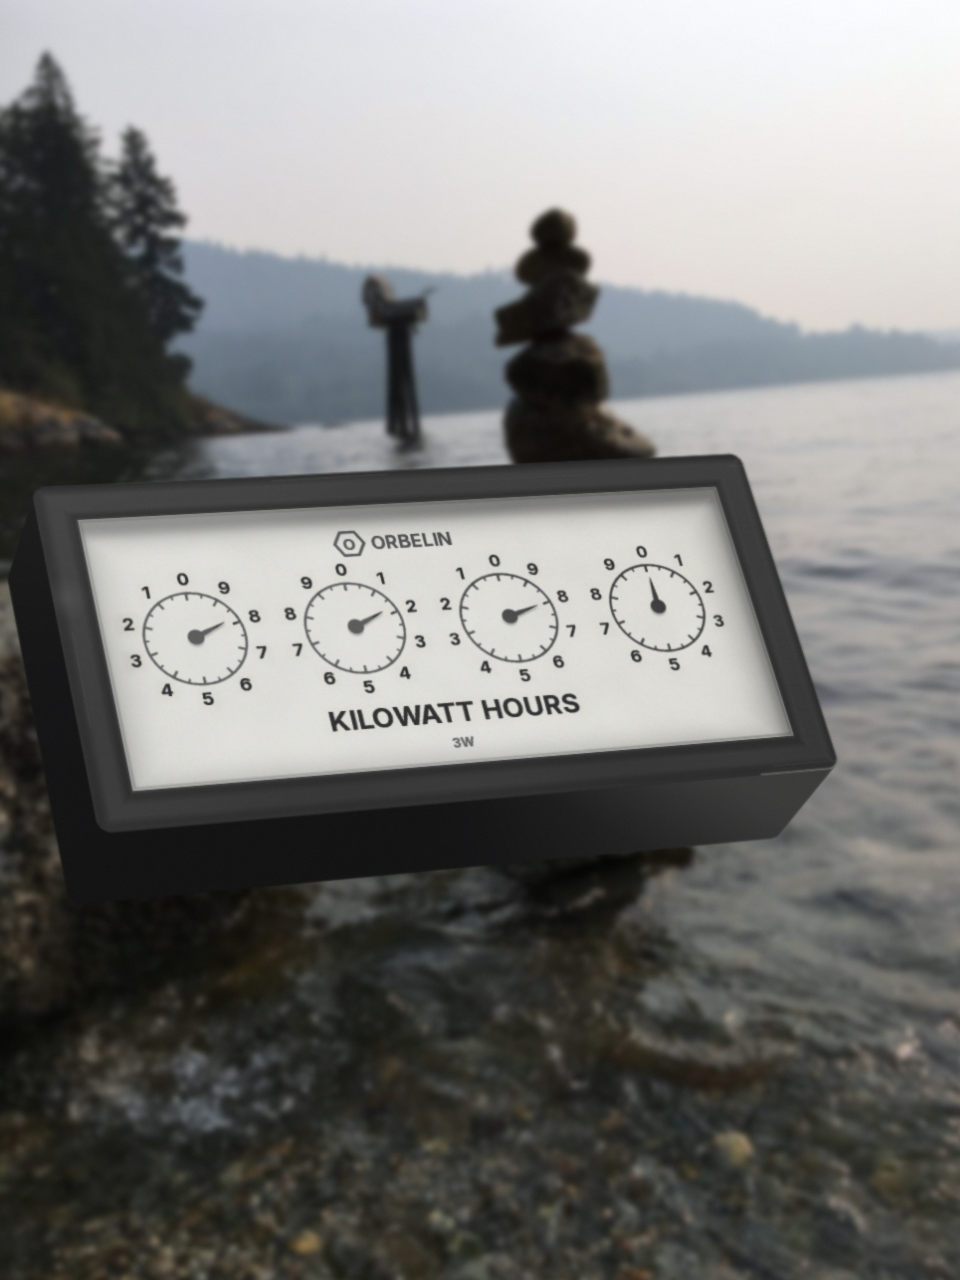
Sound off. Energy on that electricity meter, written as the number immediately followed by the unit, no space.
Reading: 8180kWh
